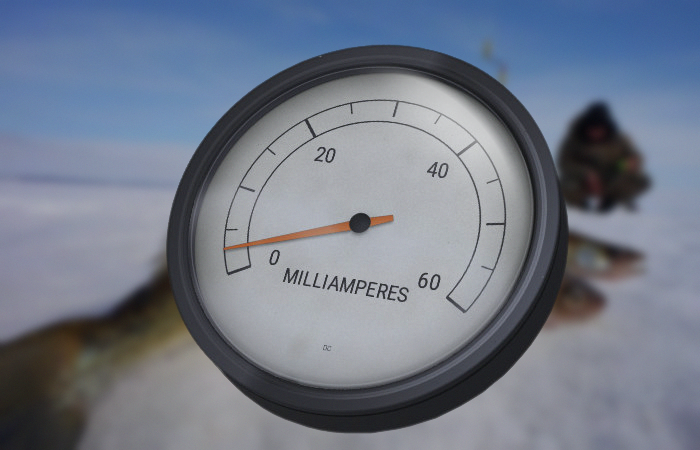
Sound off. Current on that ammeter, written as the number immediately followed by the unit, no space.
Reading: 2.5mA
